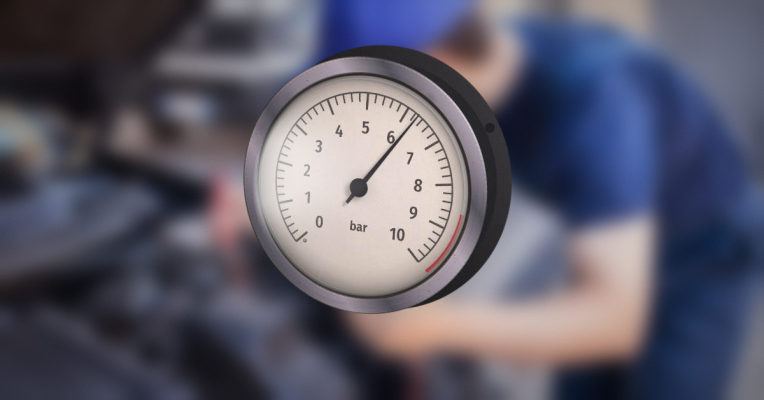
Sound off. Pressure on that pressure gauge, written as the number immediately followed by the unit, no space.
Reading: 6.3bar
